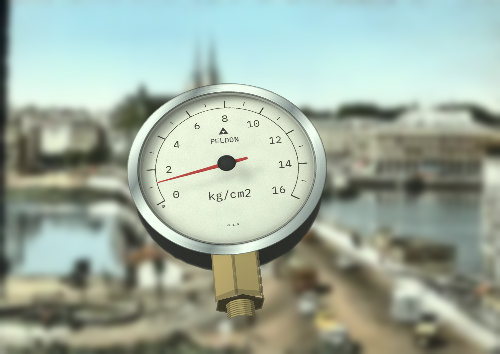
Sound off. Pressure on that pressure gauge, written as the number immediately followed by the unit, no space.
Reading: 1kg/cm²
